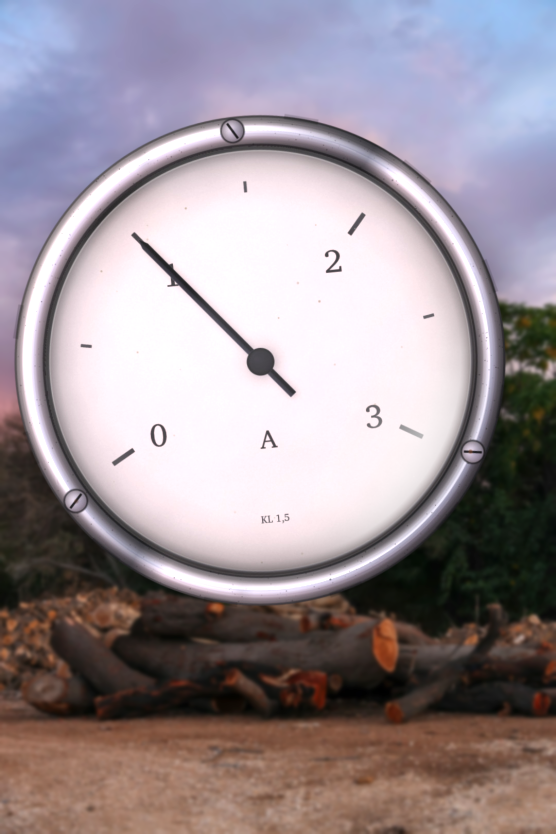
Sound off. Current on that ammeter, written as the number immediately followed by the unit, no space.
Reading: 1A
